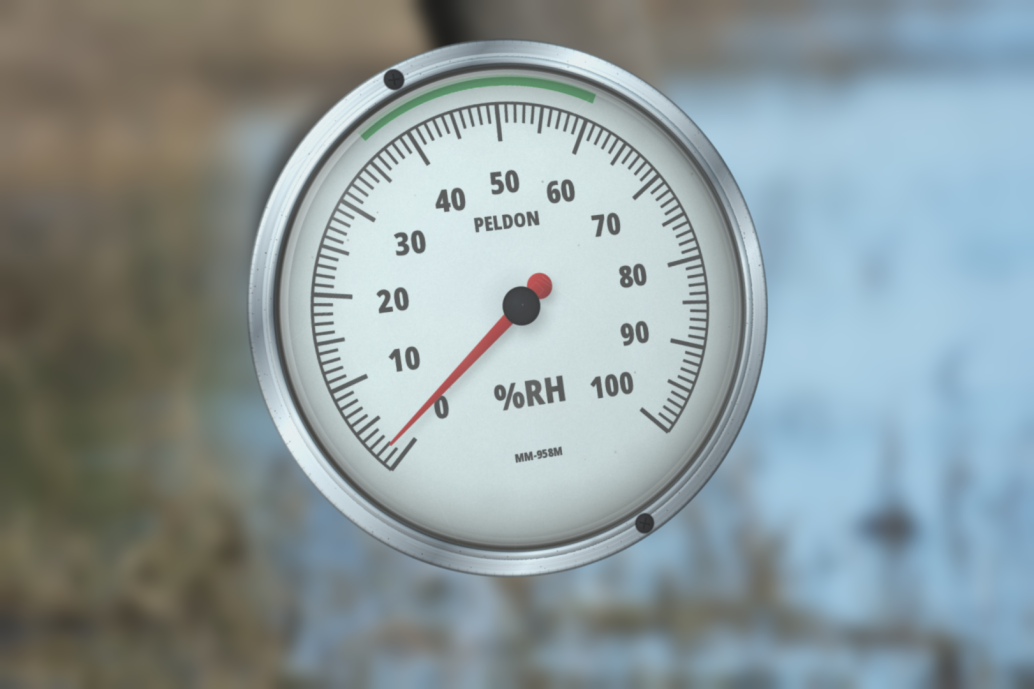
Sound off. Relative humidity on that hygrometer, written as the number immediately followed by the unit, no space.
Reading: 2%
